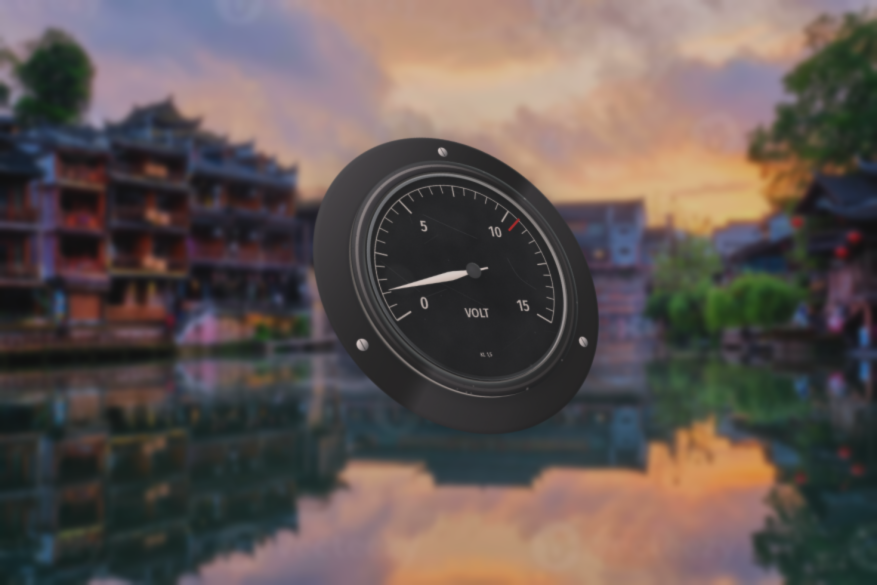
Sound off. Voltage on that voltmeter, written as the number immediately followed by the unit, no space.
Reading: 1V
